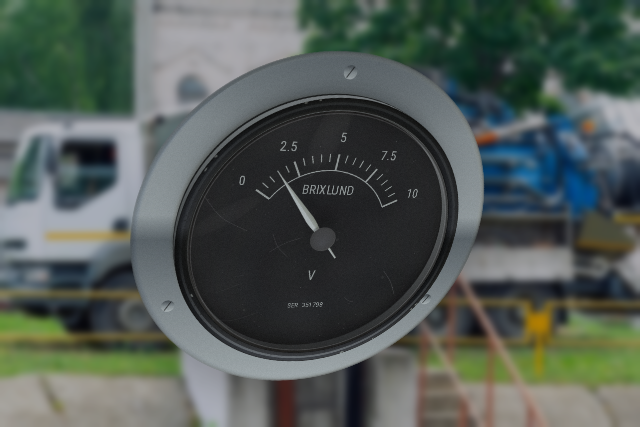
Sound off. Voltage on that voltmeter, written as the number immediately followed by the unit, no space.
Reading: 1.5V
